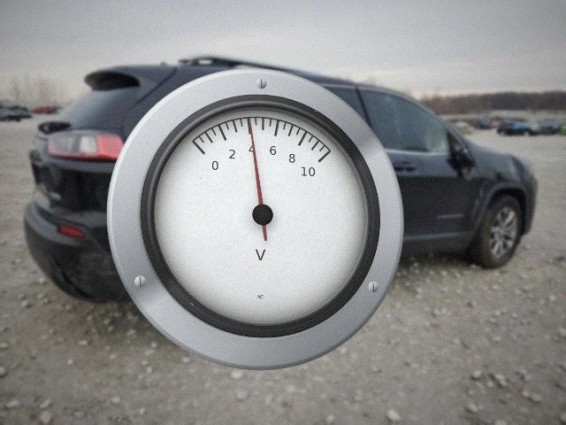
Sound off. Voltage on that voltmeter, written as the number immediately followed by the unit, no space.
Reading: 4V
